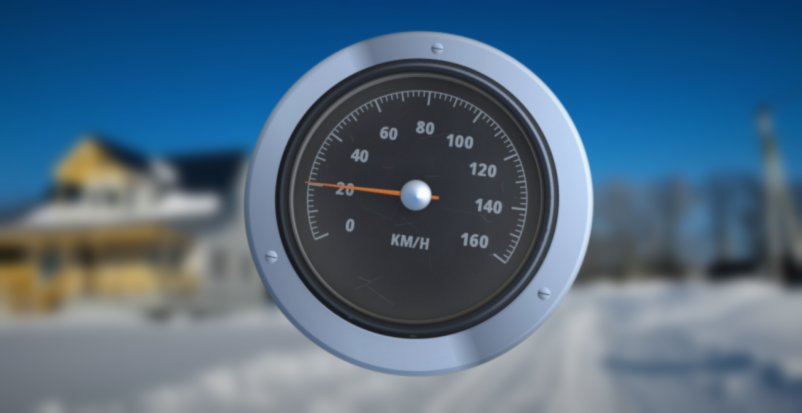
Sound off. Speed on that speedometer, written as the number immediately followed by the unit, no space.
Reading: 20km/h
